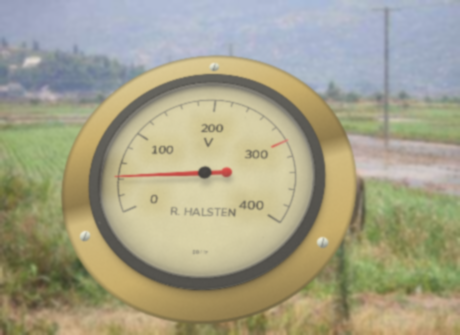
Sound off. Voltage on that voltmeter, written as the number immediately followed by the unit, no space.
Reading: 40V
